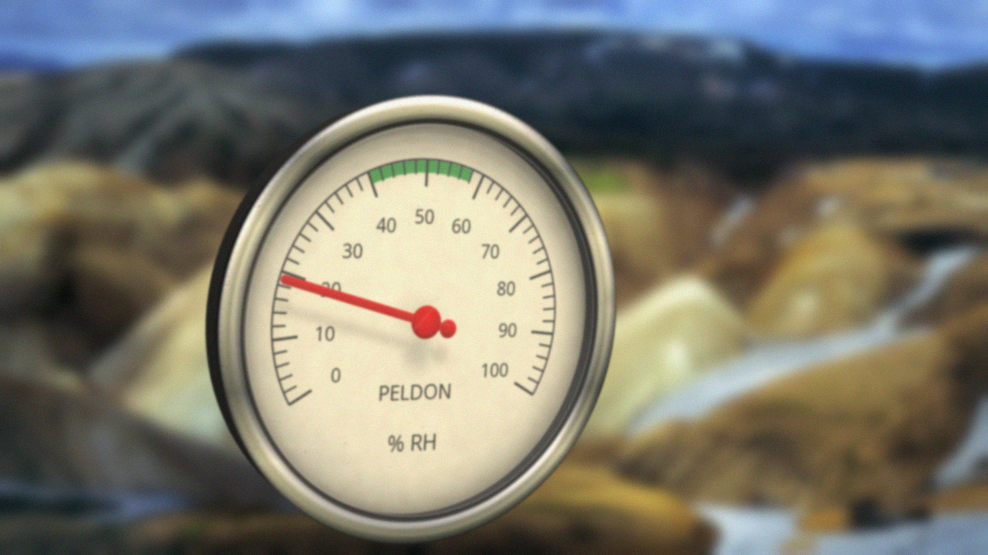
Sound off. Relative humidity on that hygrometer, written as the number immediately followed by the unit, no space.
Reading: 19%
